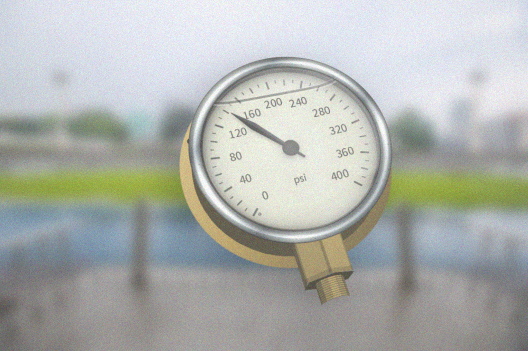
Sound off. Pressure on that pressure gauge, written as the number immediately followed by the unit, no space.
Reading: 140psi
